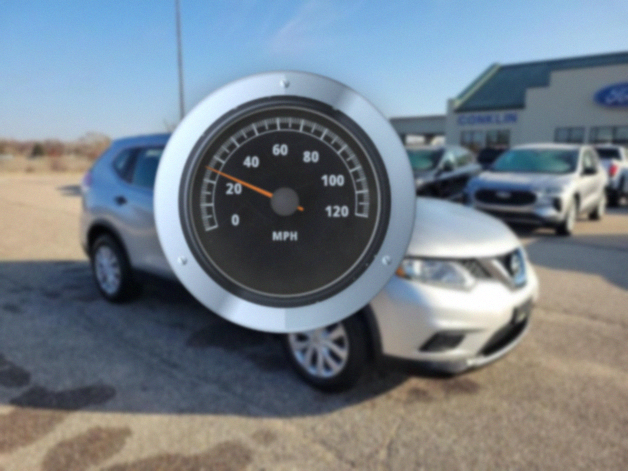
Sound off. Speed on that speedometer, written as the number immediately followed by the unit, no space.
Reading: 25mph
